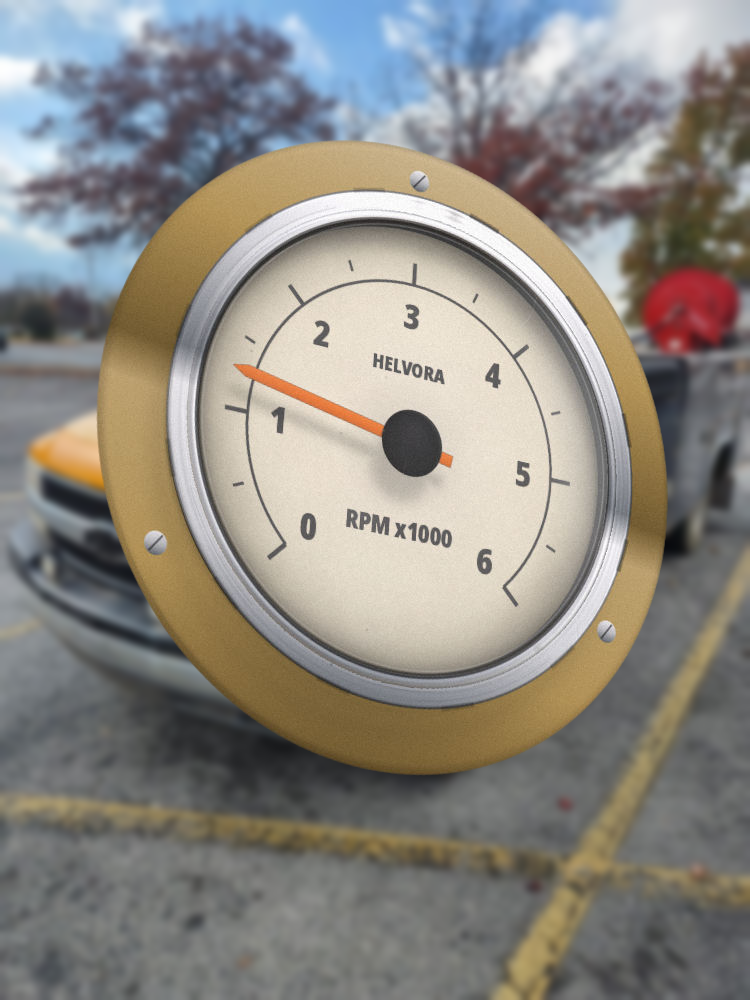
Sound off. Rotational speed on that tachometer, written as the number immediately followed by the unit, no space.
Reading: 1250rpm
